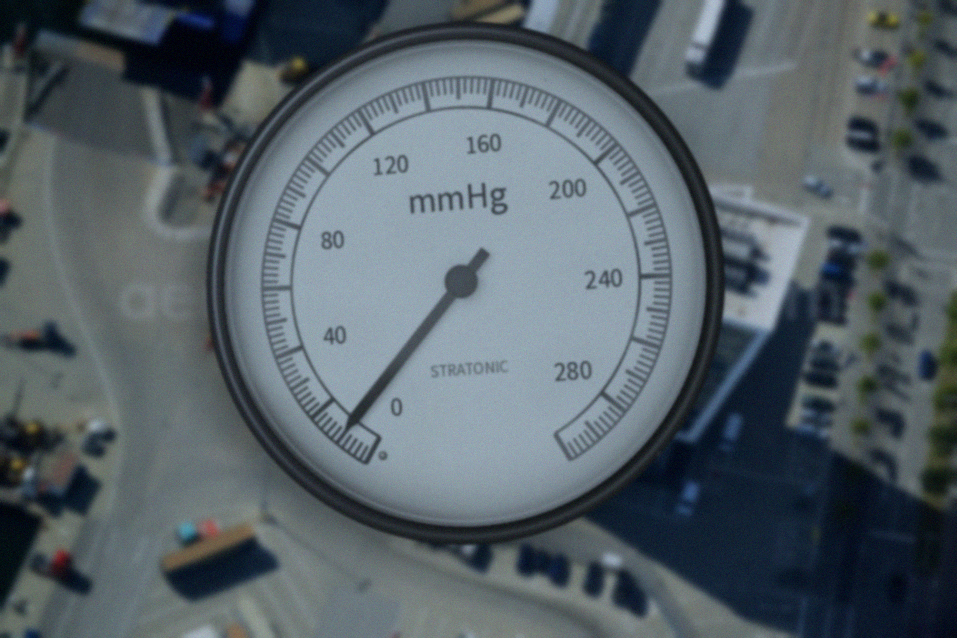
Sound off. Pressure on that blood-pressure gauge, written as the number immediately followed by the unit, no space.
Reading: 10mmHg
